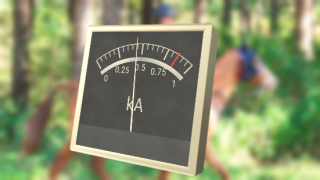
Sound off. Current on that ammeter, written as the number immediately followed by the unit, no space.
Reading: 0.45kA
